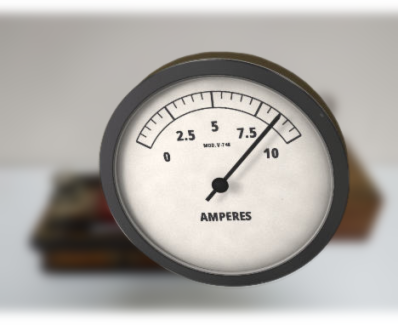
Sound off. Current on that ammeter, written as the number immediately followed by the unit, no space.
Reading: 8.5A
